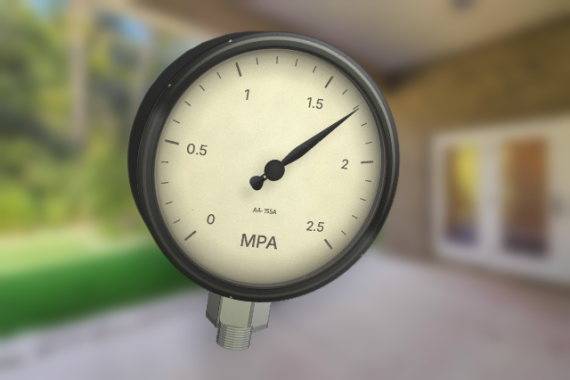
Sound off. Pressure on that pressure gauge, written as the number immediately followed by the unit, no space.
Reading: 1.7MPa
